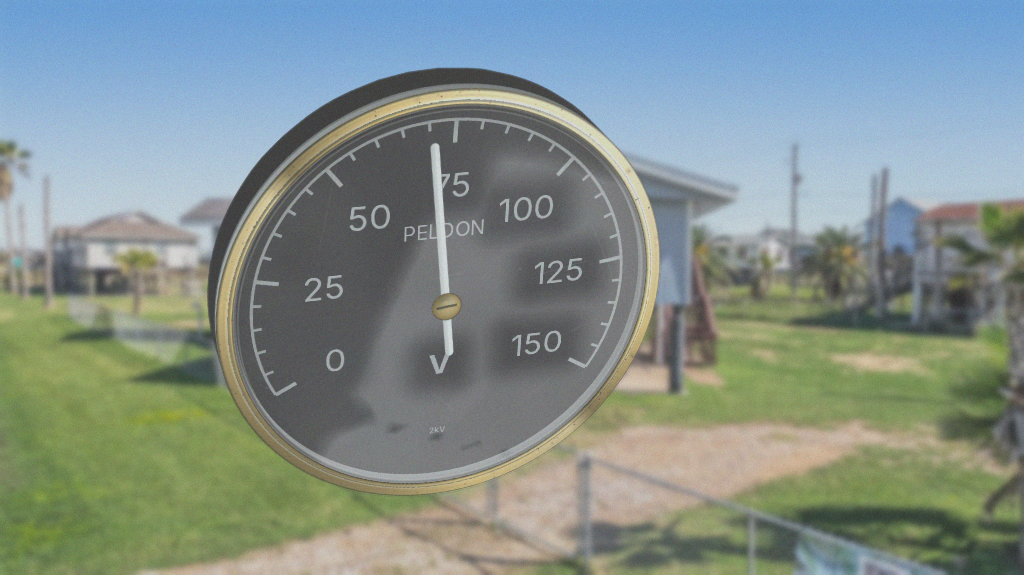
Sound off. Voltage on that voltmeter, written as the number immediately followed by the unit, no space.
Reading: 70V
